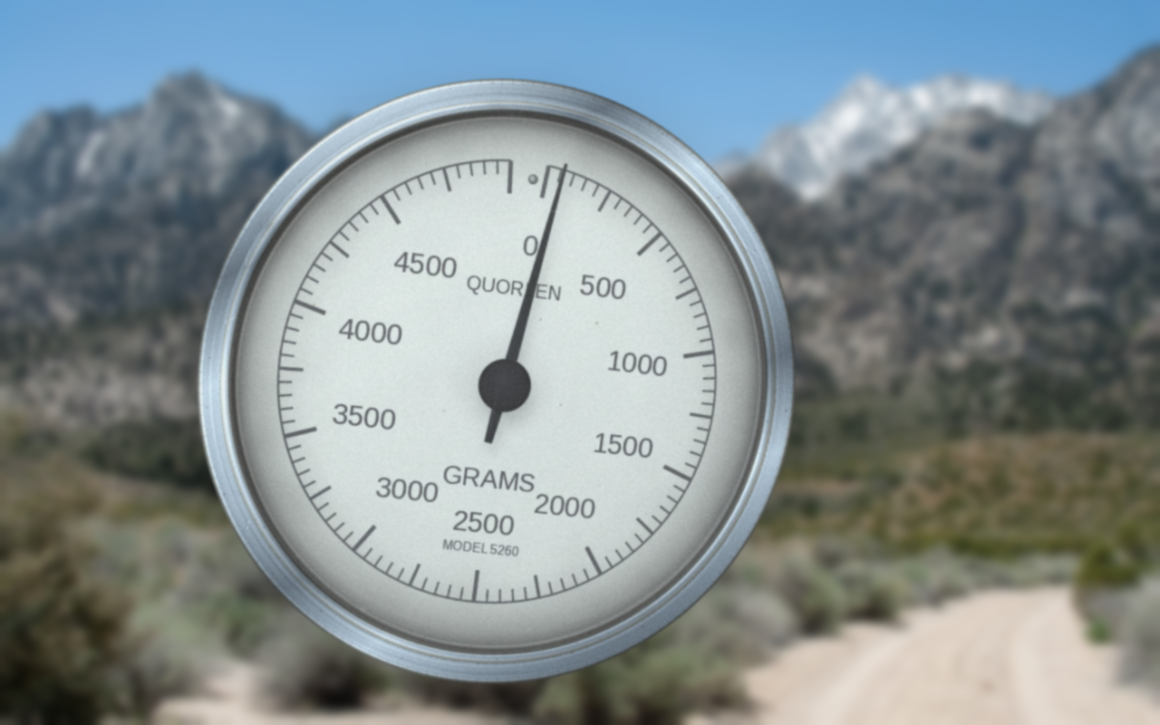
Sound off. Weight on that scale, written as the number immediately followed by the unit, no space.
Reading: 50g
